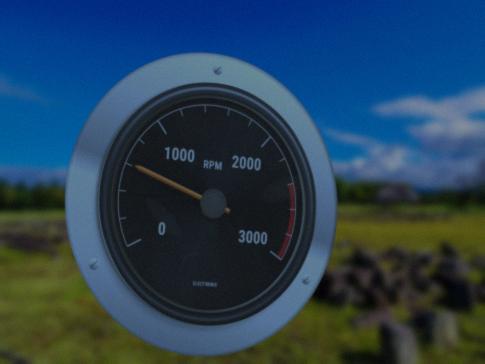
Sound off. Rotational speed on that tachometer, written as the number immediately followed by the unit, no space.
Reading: 600rpm
